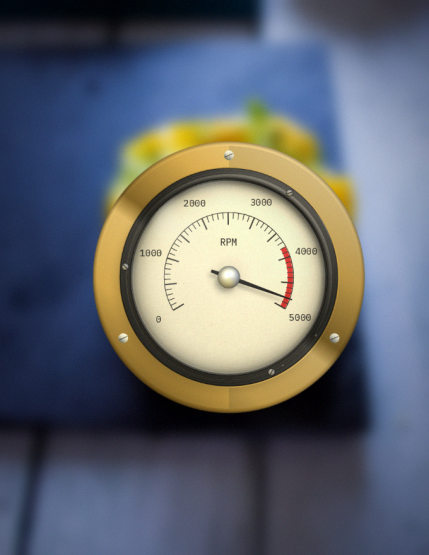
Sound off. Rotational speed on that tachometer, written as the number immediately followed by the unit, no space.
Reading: 4800rpm
